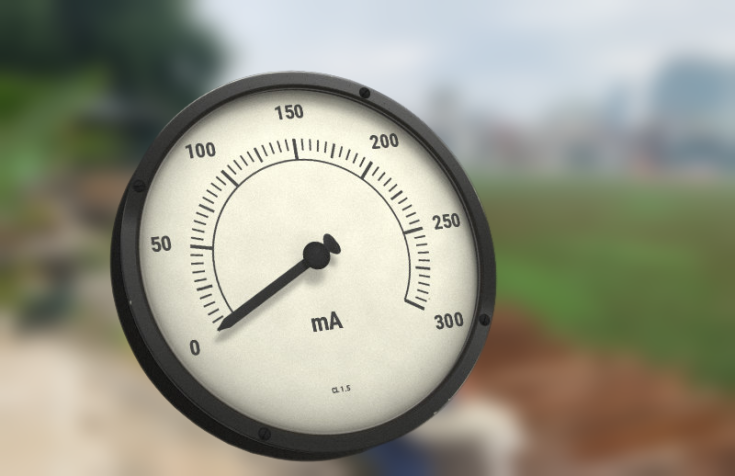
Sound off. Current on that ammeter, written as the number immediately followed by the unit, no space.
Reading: 0mA
